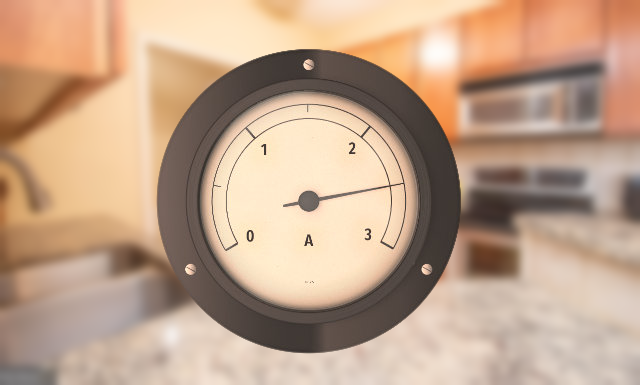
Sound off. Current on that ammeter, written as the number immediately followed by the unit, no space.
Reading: 2.5A
